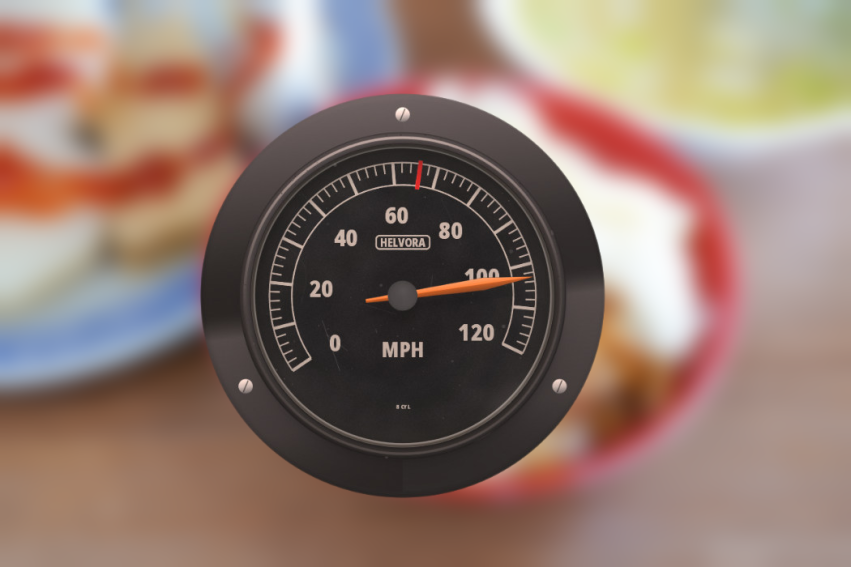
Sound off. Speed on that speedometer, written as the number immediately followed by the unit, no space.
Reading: 103mph
